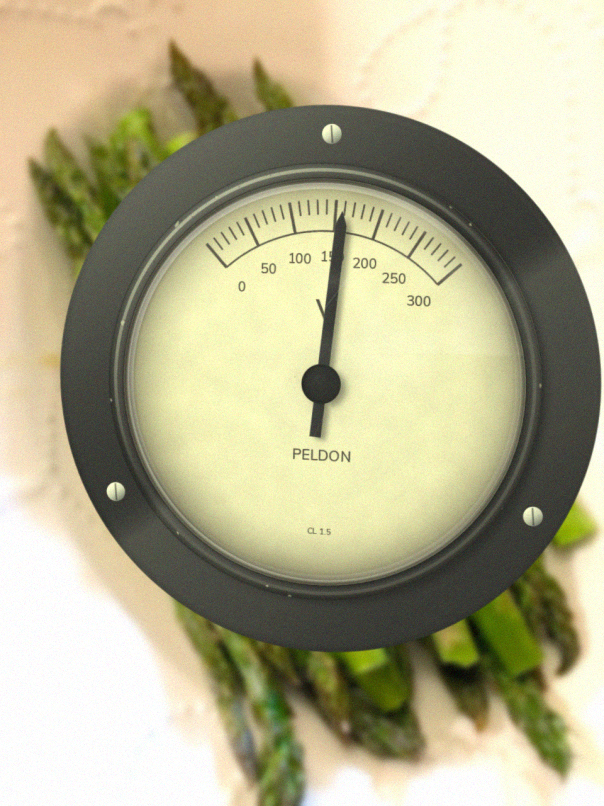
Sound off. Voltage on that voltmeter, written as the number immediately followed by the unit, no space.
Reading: 160V
